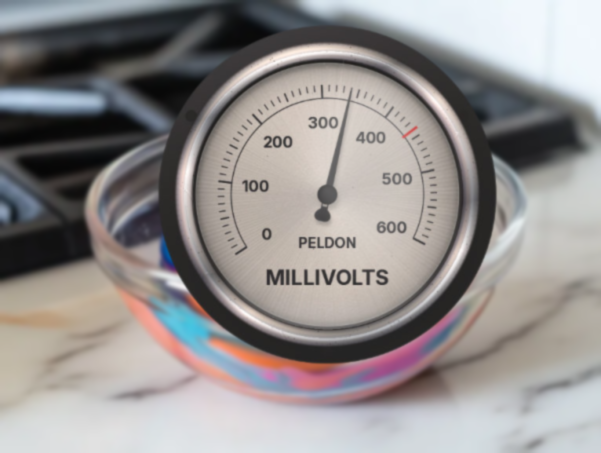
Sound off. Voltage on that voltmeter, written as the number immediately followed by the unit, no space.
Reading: 340mV
